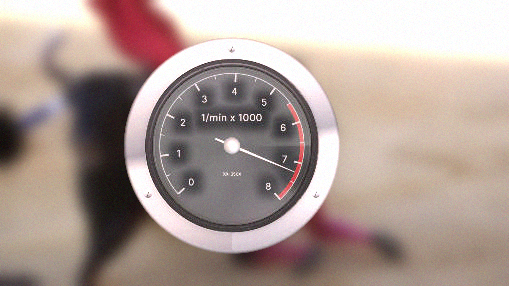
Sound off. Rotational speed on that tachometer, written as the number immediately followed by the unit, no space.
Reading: 7250rpm
